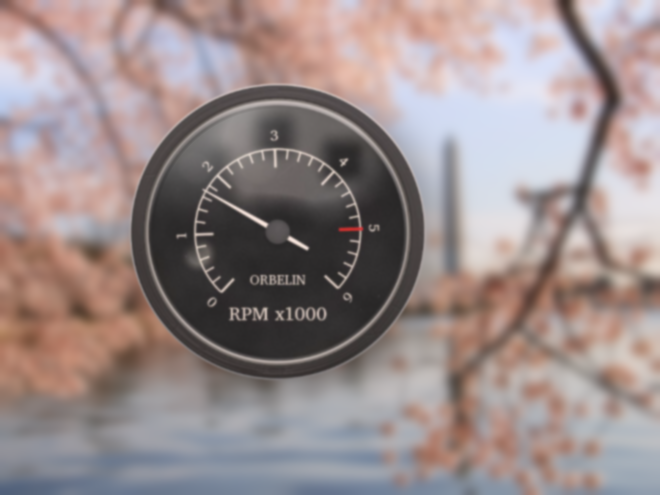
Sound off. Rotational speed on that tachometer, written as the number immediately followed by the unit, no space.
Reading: 1700rpm
